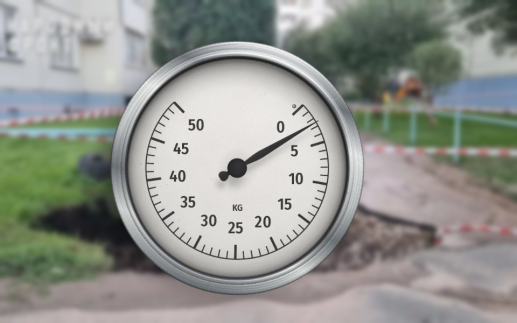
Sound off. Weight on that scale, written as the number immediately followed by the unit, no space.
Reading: 2.5kg
